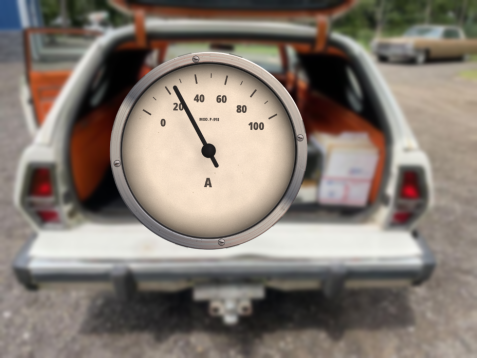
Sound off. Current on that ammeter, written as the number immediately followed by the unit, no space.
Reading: 25A
